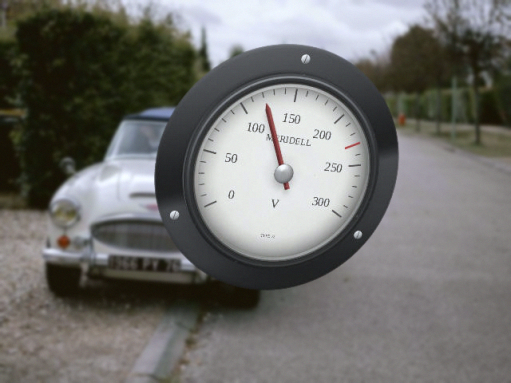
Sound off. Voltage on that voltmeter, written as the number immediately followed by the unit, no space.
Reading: 120V
